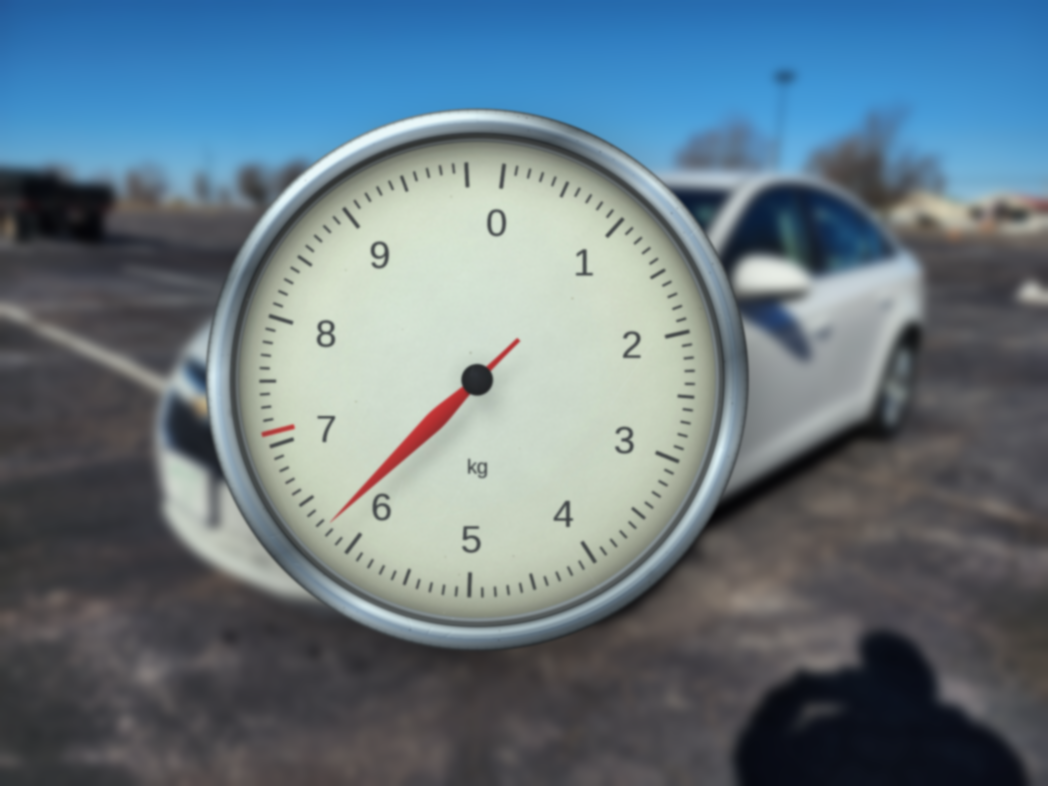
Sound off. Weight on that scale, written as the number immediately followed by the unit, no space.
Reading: 6.25kg
